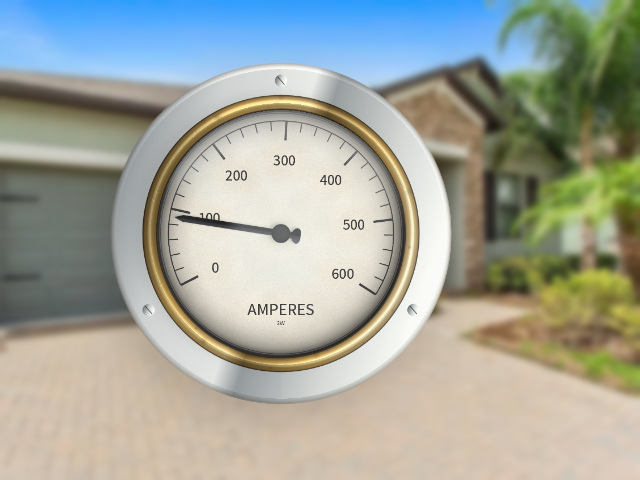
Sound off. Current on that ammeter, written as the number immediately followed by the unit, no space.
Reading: 90A
